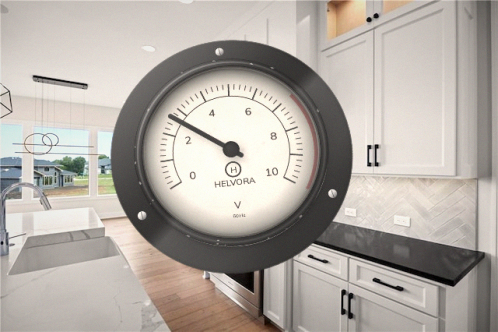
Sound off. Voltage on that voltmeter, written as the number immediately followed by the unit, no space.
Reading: 2.6V
